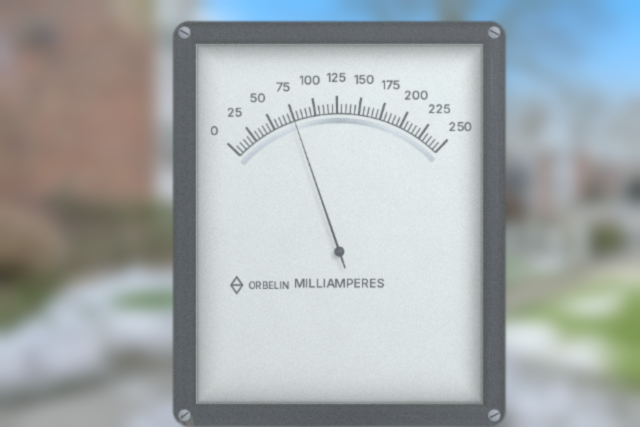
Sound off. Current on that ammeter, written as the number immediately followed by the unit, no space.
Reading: 75mA
